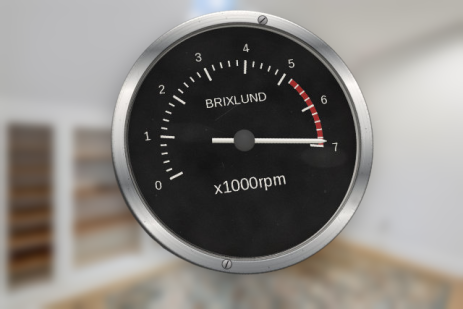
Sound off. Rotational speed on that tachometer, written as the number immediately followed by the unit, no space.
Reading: 6900rpm
